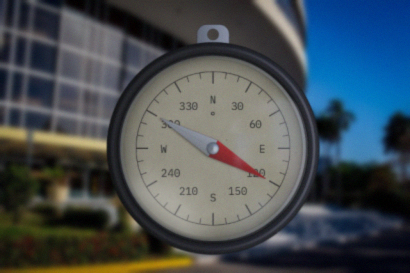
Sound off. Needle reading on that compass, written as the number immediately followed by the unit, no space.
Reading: 120°
